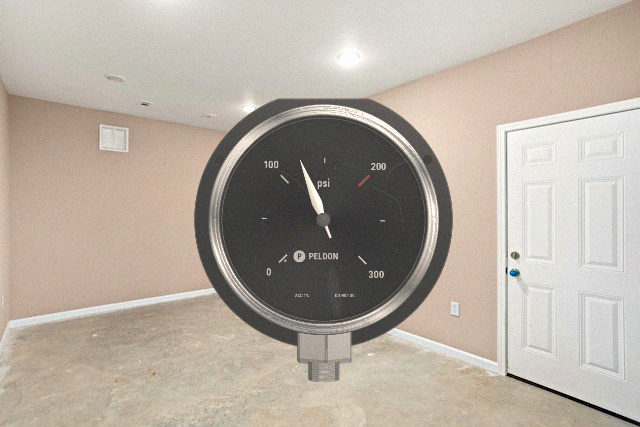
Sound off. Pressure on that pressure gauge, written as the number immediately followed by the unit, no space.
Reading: 125psi
